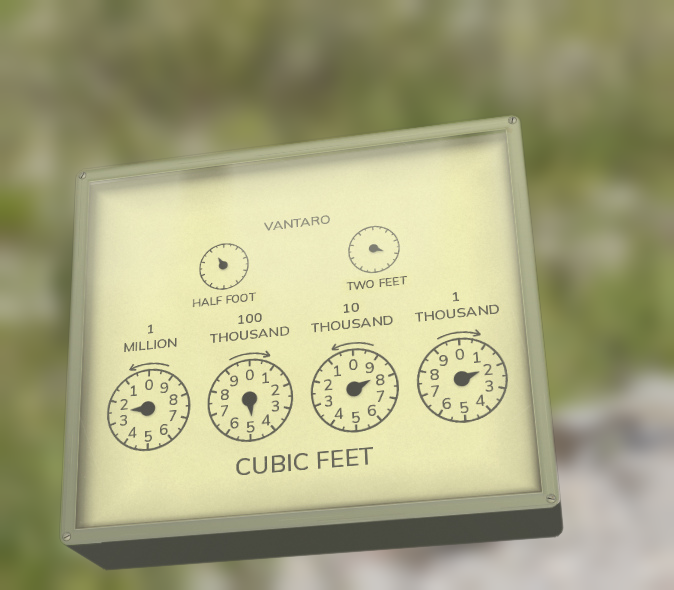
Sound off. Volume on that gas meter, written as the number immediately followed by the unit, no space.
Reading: 248200ft³
